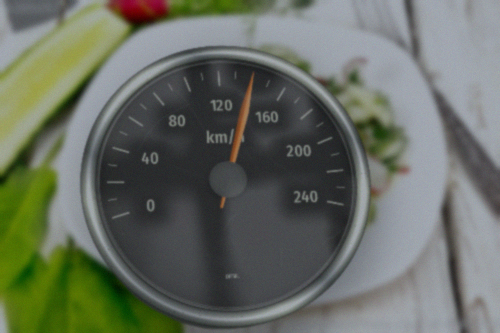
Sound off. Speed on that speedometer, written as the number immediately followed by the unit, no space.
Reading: 140km/h
